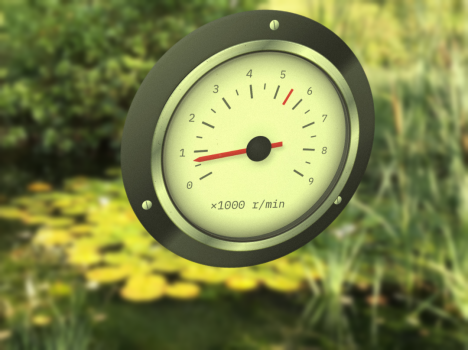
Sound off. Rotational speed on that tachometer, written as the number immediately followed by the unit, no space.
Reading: 750rpm
